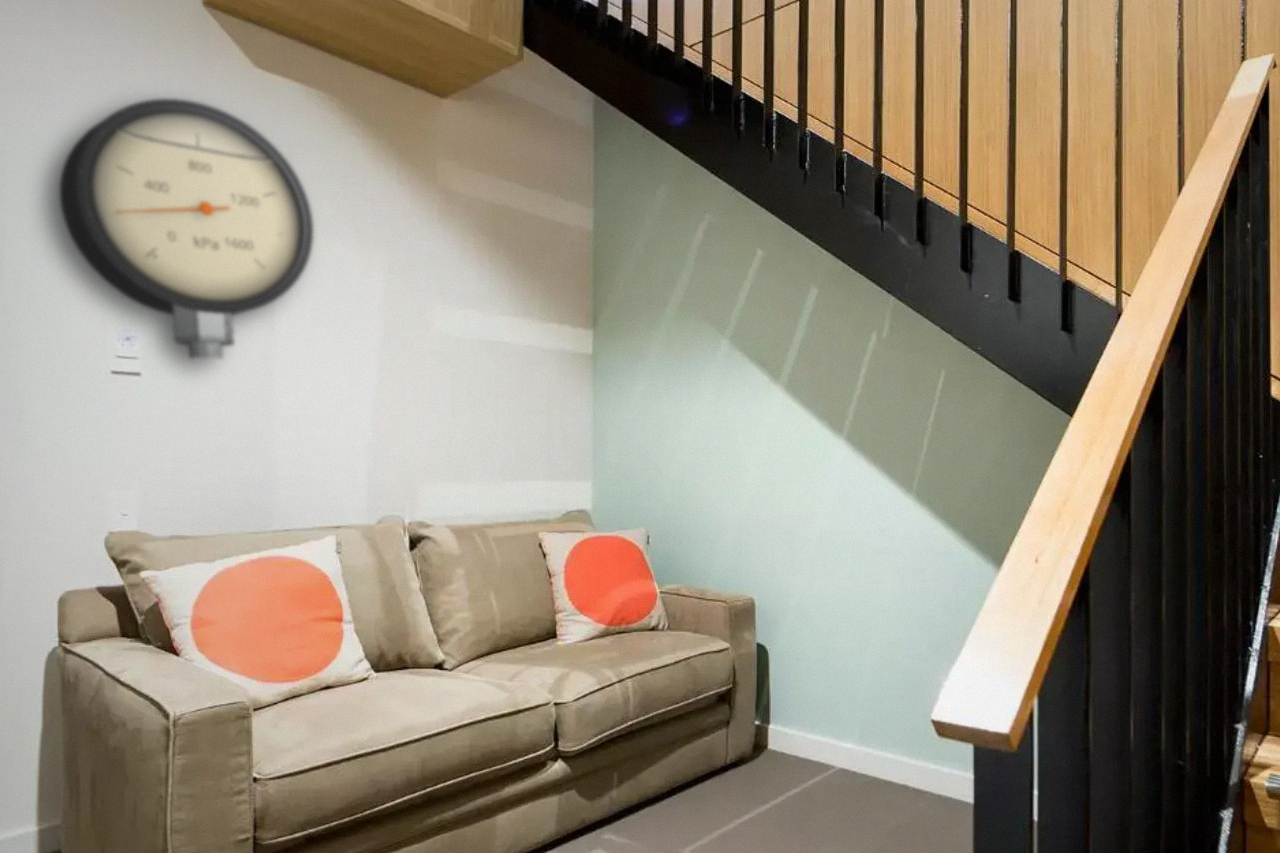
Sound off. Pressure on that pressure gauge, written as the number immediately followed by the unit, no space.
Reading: 200kPa
